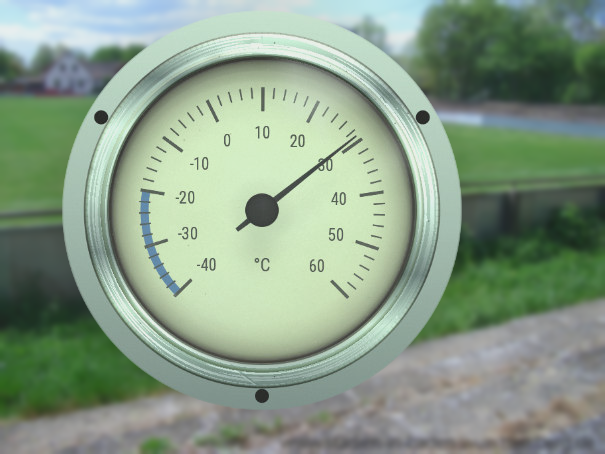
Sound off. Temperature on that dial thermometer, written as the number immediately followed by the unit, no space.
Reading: 29°C
